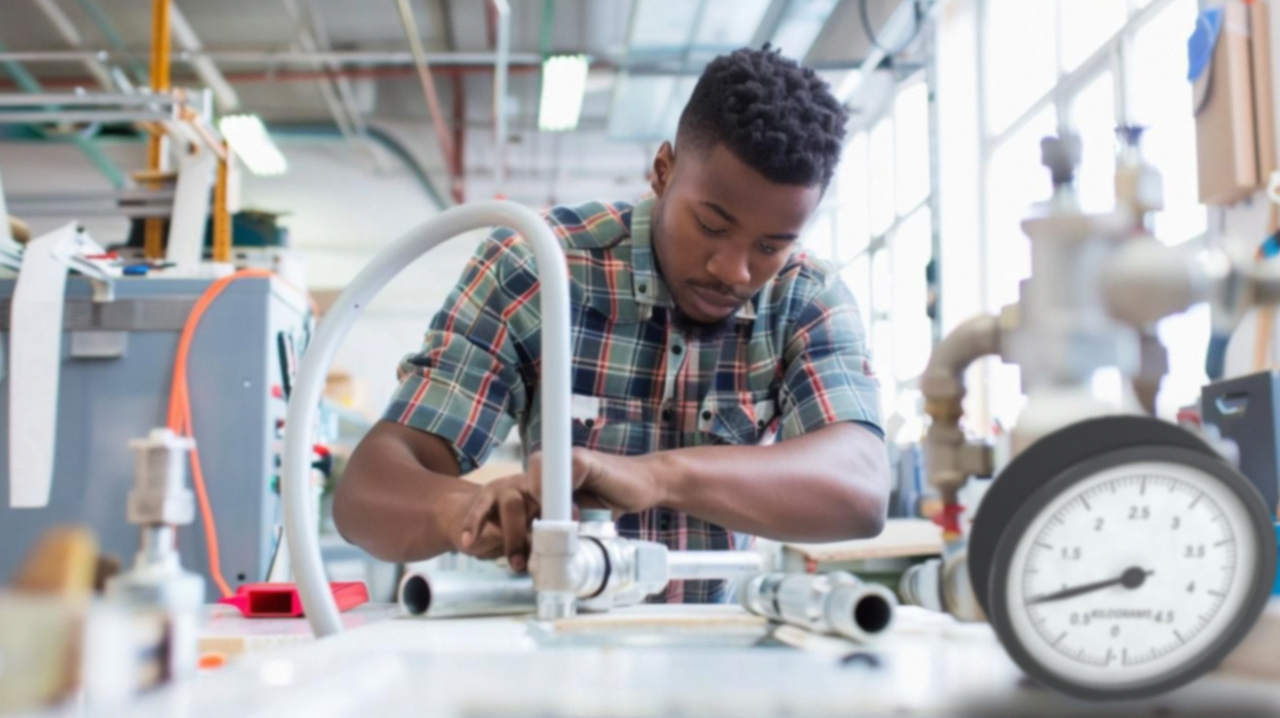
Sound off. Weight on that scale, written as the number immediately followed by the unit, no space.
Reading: 1kg
